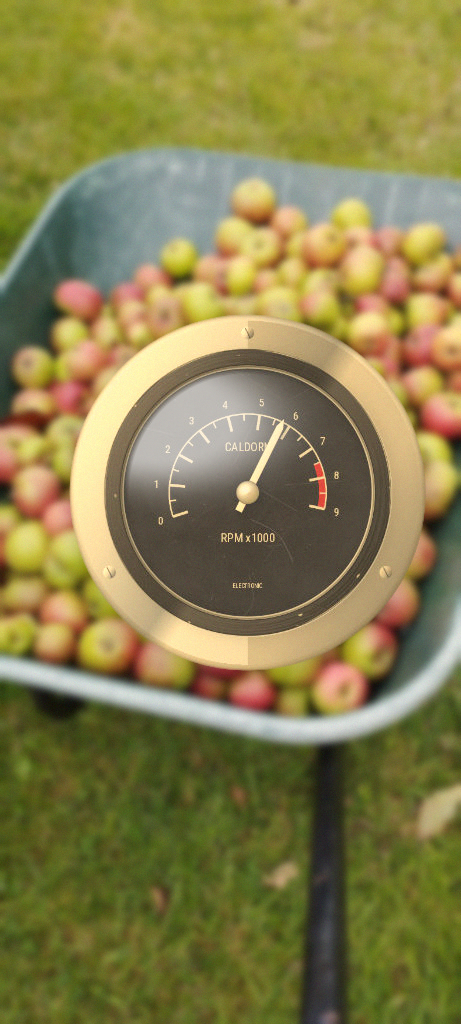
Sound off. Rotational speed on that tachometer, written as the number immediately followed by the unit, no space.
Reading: 5750rpm
